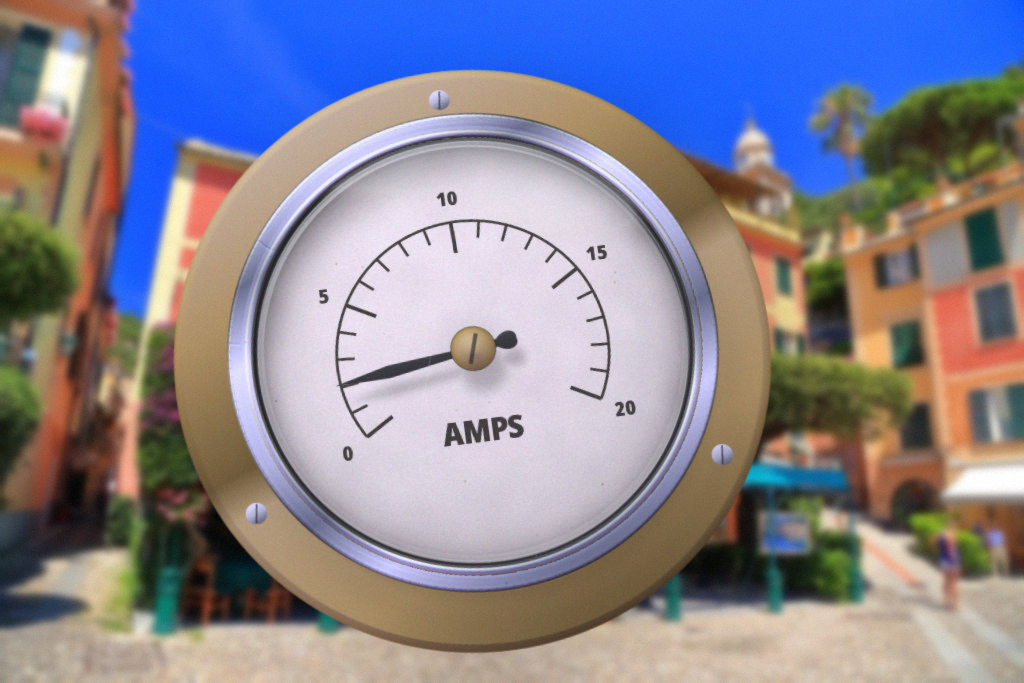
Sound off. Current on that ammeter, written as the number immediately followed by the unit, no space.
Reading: 2A
